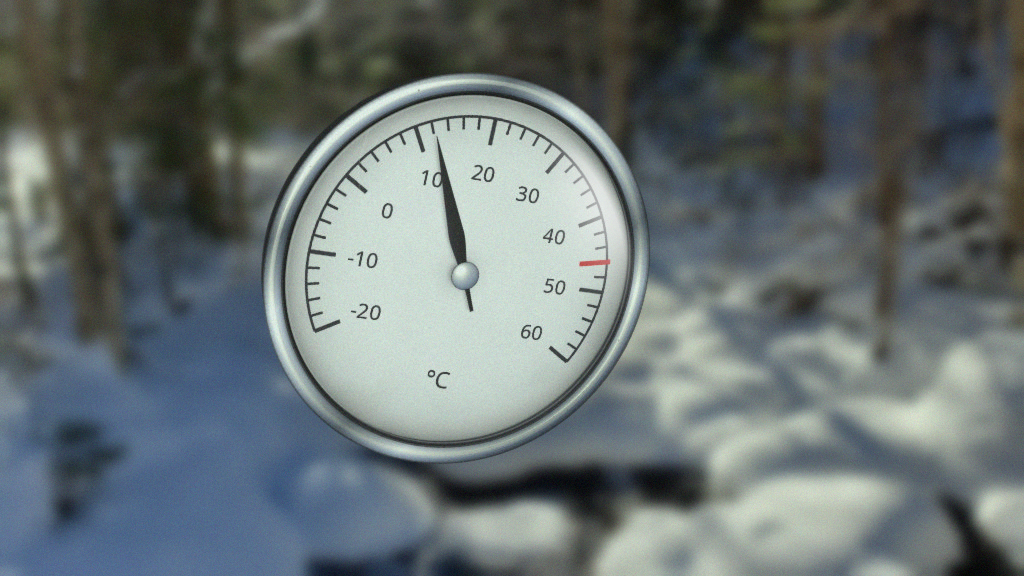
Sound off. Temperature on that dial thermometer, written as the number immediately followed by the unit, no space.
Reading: 12°C
